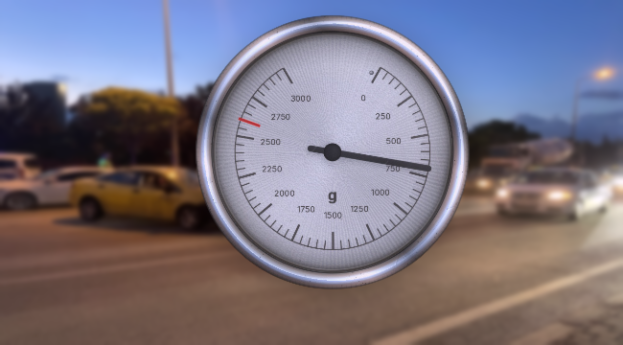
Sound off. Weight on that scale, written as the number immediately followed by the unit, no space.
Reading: 700g
